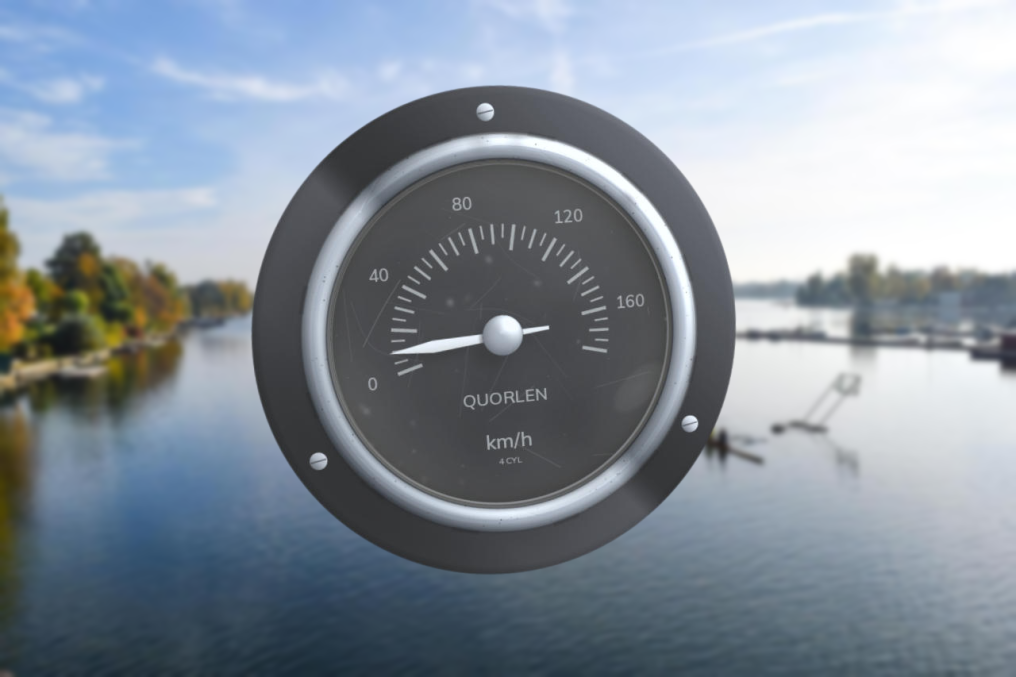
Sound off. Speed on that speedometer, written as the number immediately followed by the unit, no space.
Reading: 10km/h
